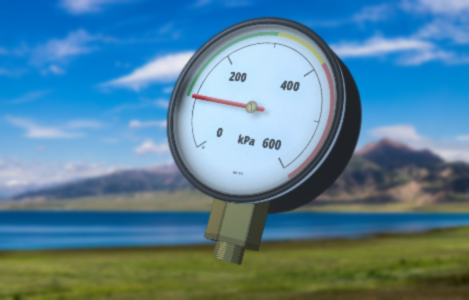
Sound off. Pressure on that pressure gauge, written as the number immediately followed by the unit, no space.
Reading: 100kPa
